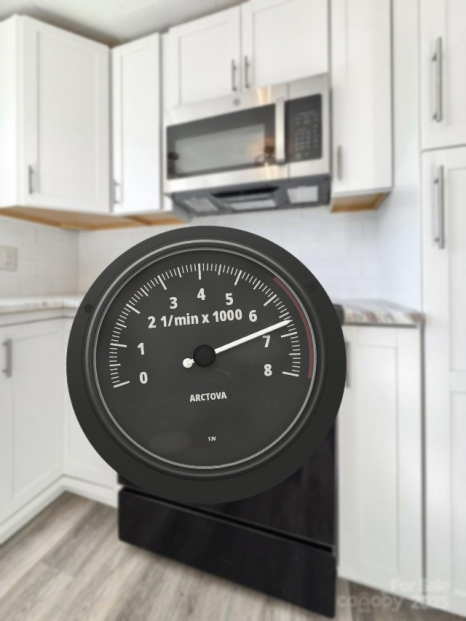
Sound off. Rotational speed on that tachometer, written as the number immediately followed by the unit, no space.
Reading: 6700rpm
